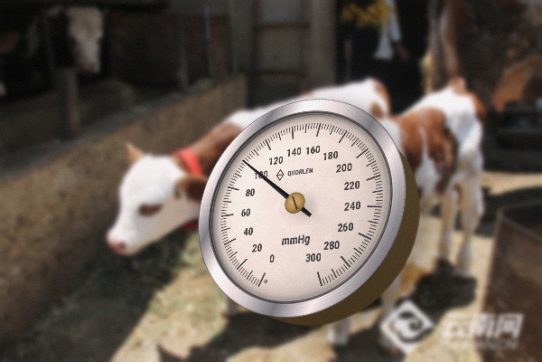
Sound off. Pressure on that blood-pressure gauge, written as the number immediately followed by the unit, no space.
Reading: 100mmHg
